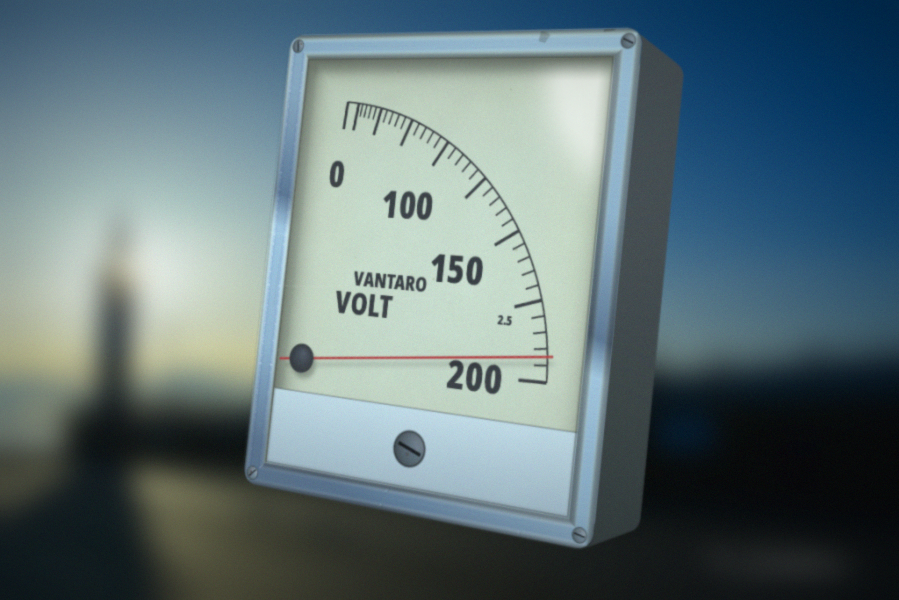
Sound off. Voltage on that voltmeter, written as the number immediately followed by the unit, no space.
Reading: 192.5V
